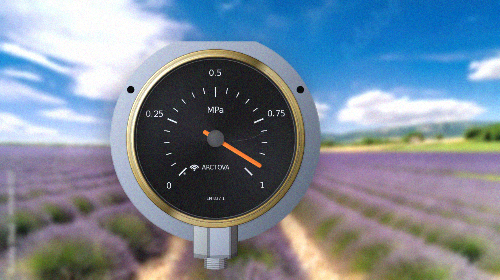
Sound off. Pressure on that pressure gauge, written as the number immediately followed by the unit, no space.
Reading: 0.95MPa
